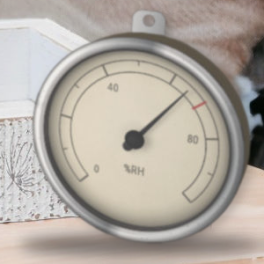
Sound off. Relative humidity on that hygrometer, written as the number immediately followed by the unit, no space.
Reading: 65%
